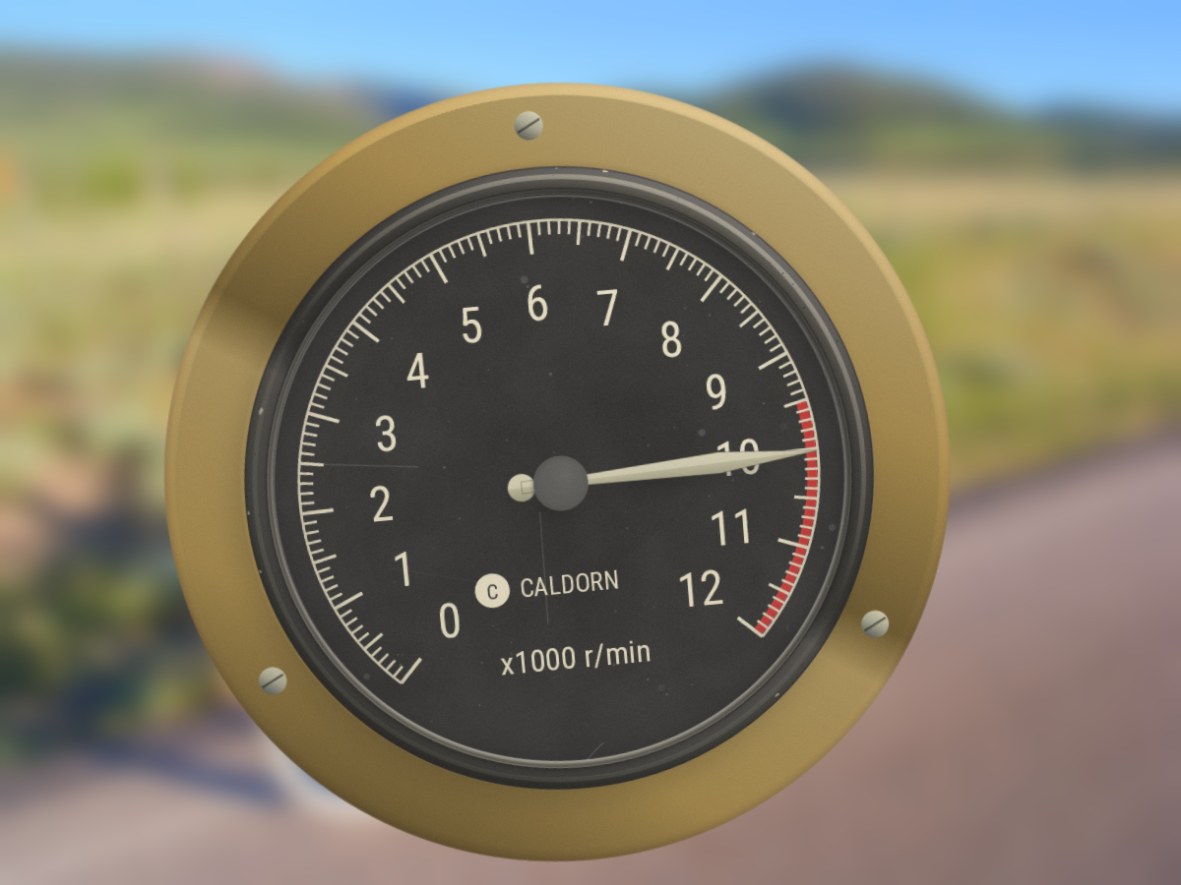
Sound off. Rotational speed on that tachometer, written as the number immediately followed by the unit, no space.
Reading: 10000rpm
